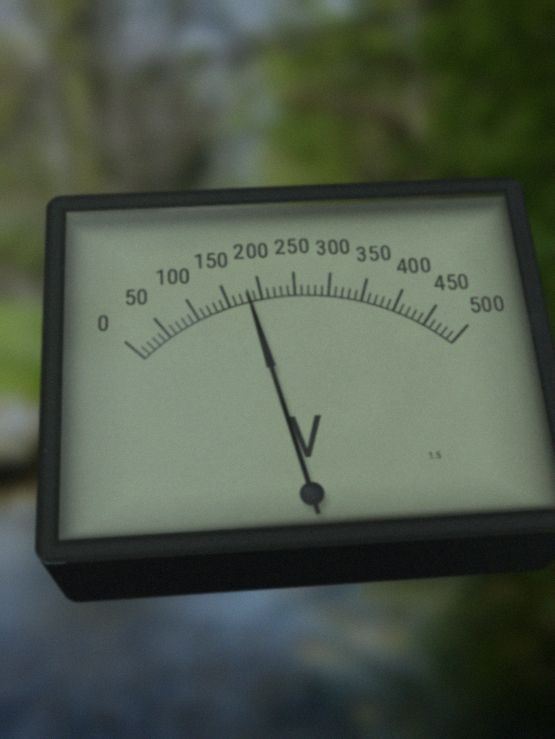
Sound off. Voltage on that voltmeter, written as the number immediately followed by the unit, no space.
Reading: 180V
